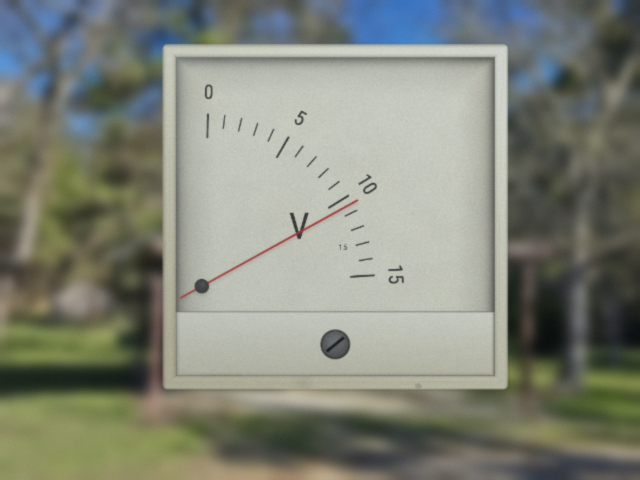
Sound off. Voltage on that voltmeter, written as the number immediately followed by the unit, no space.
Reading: 10.5V
